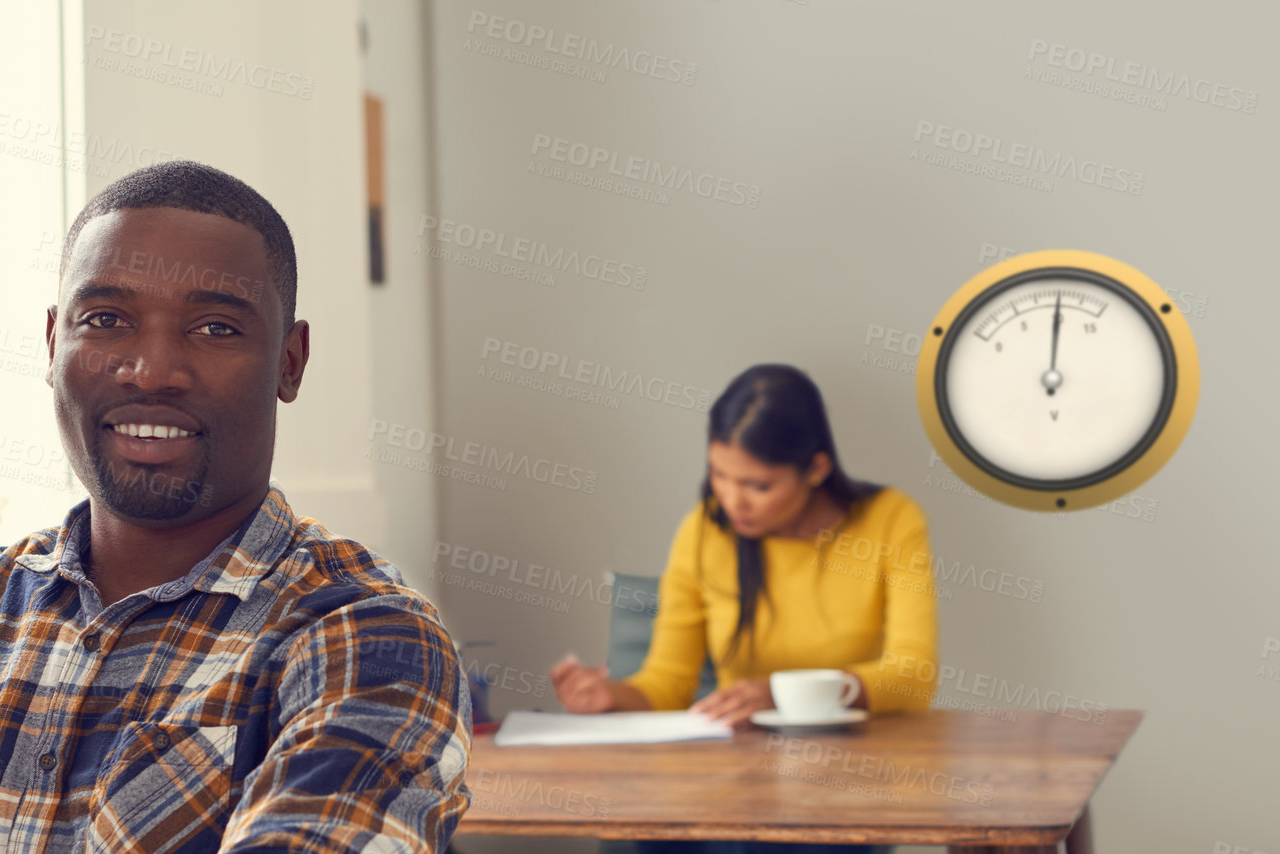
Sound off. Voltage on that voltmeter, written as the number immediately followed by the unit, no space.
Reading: 10V
